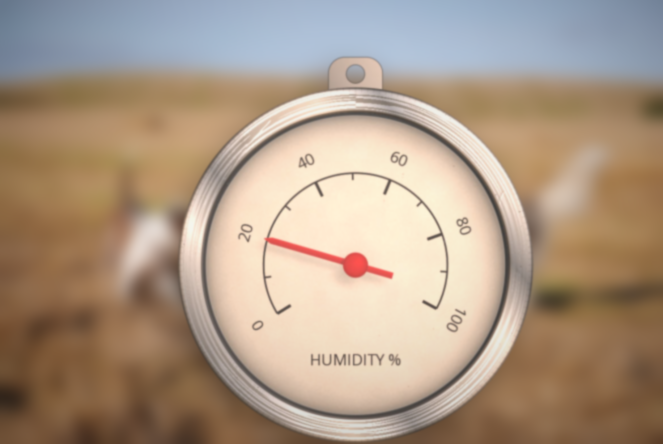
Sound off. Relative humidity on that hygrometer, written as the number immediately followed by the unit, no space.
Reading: 20%
